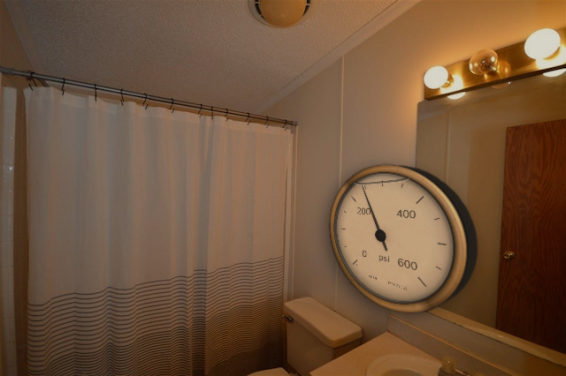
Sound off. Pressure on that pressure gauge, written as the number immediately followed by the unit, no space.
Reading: 250psi
